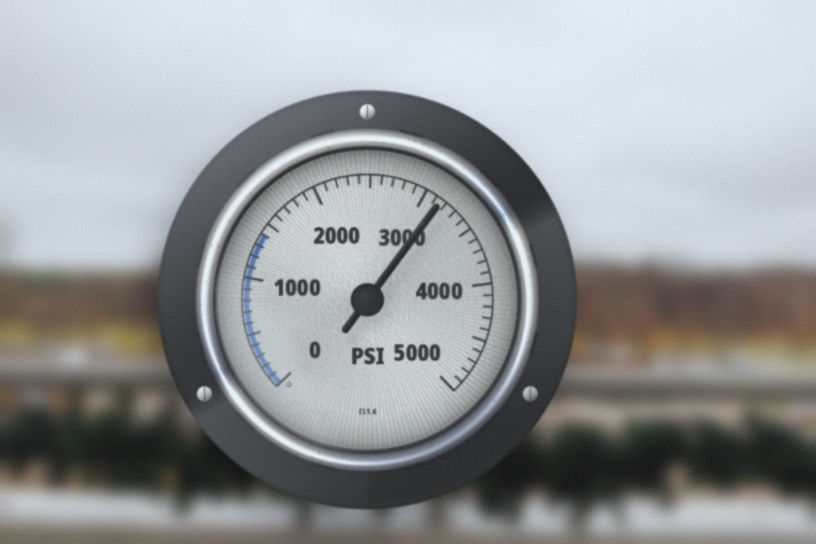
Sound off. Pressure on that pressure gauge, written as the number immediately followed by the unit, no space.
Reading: 3150psi
